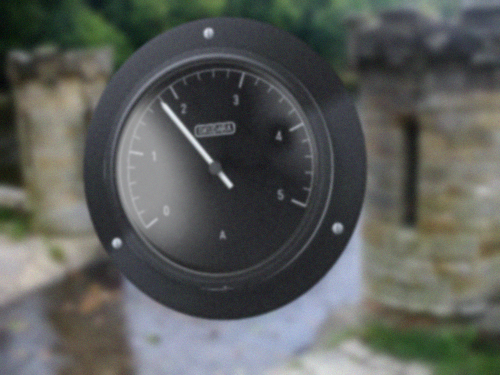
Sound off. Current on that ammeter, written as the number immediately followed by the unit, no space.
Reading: 1.8A
